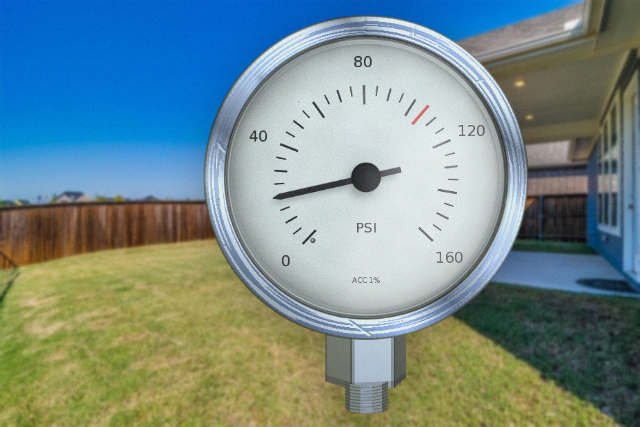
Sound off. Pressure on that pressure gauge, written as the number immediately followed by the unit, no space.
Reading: 20psi
